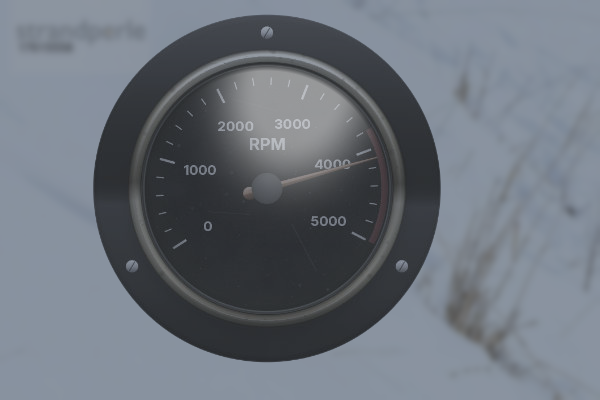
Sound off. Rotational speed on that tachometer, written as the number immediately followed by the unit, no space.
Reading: 4100rpm
